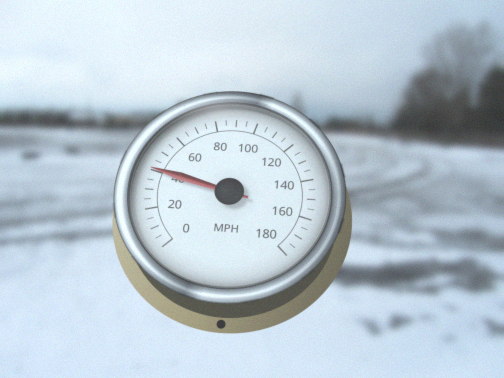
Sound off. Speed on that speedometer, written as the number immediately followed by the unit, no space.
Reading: 40mph
